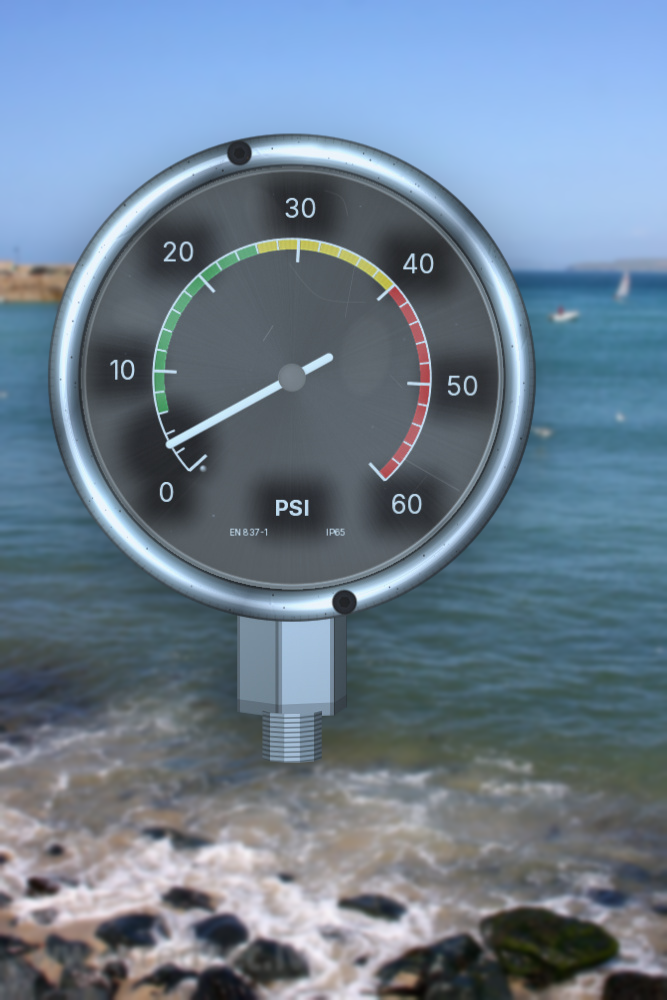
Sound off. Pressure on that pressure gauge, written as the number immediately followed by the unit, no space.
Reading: 3psi
